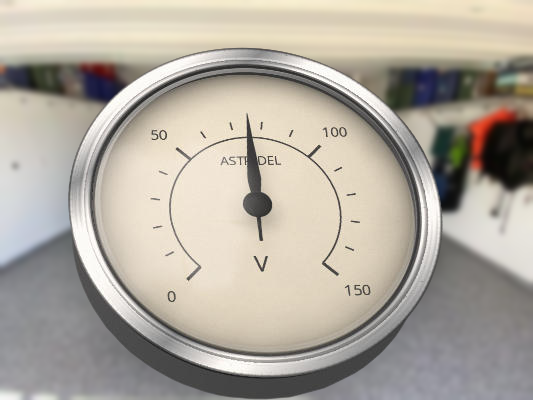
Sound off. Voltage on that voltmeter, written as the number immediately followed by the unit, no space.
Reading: 75V
